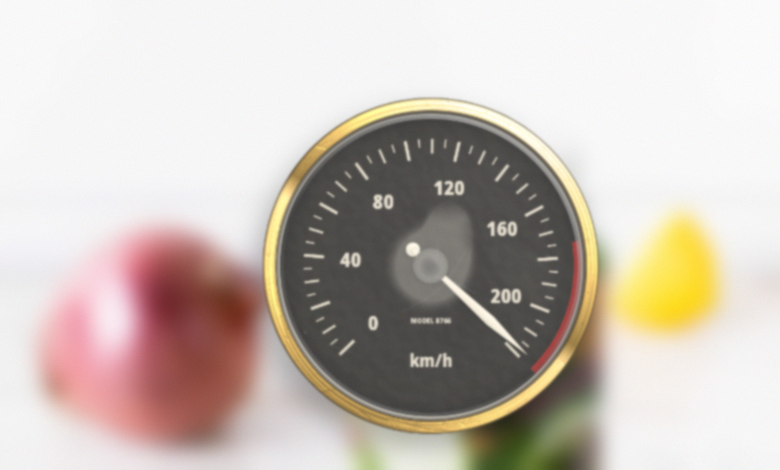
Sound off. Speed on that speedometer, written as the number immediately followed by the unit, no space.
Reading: 217.5km/h
